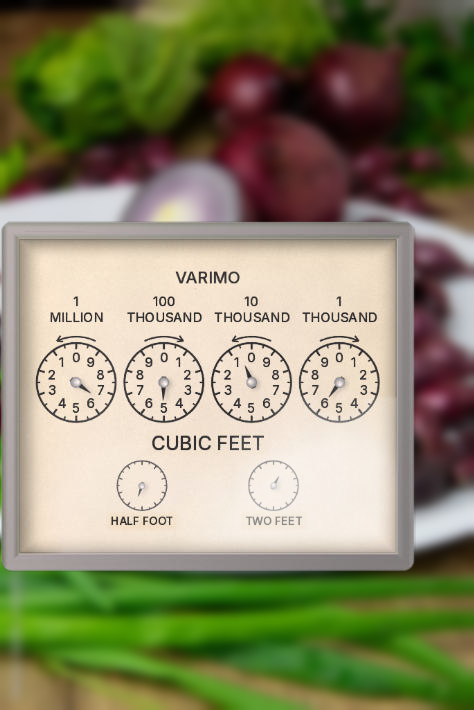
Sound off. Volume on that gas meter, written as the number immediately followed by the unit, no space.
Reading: 650600ft³
